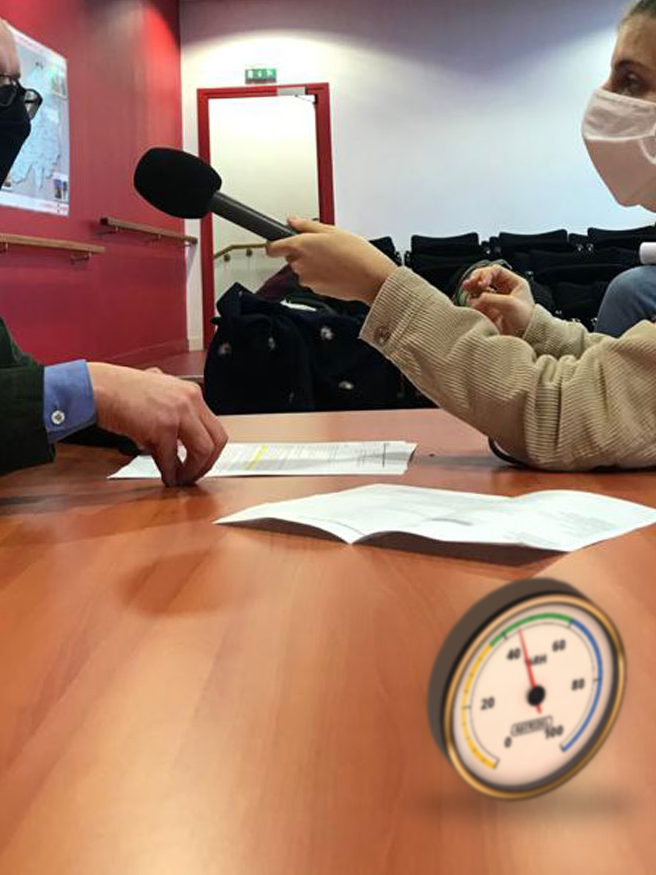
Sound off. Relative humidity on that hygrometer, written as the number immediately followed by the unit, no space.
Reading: 44%
